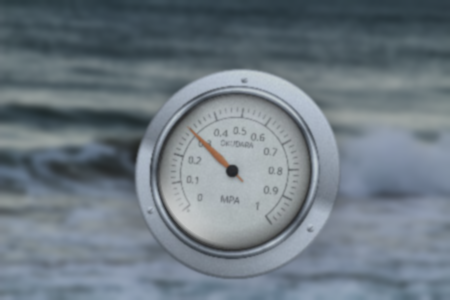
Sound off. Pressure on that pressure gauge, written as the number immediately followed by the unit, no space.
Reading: 0.3MPa
